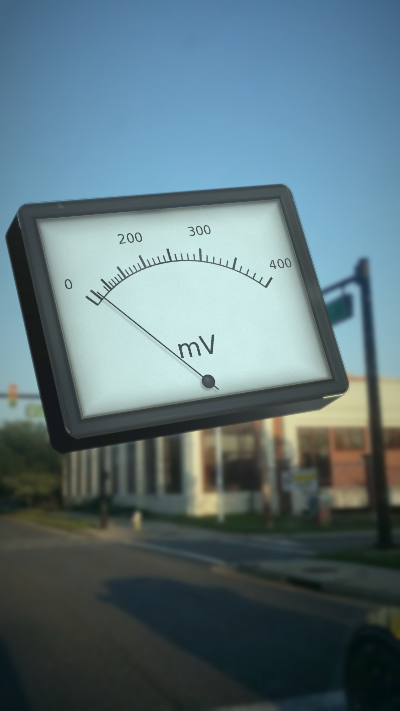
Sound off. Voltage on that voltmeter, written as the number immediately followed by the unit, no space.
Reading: 50mV
